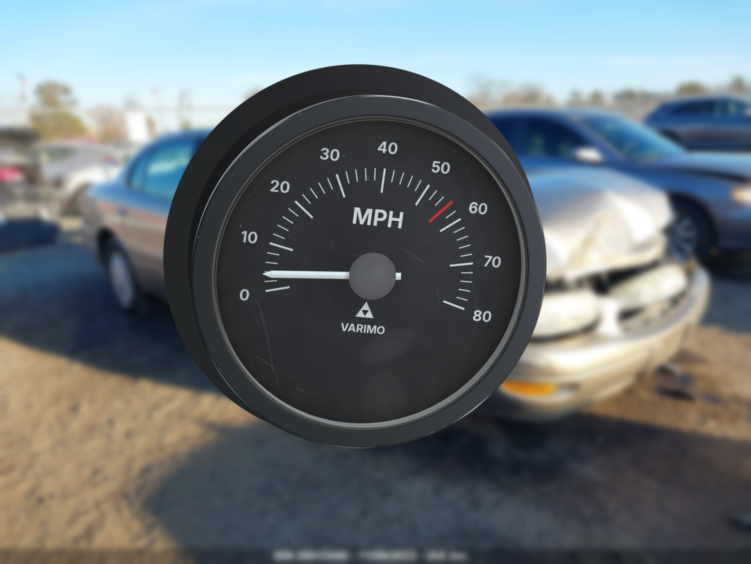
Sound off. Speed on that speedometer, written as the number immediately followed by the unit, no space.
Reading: 4mph
